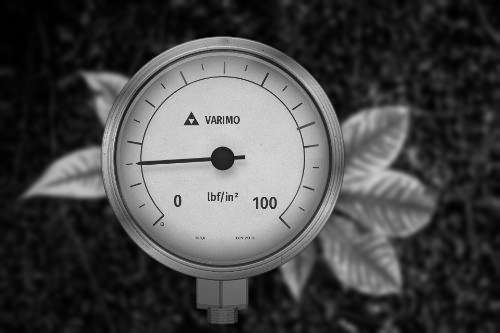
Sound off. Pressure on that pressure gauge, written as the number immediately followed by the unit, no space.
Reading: 15psi
